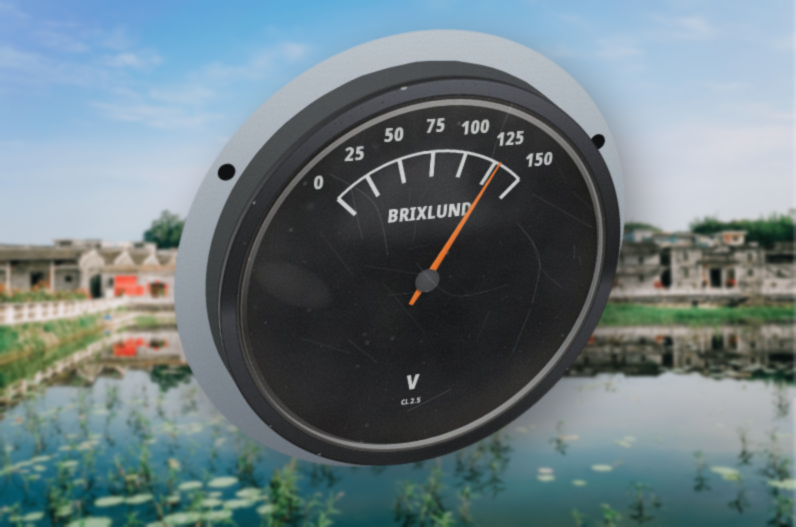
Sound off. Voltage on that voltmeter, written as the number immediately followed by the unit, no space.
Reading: 125V
